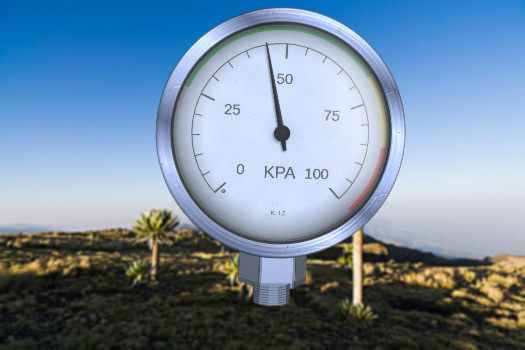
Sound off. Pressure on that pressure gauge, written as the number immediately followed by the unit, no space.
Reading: 45kPa
